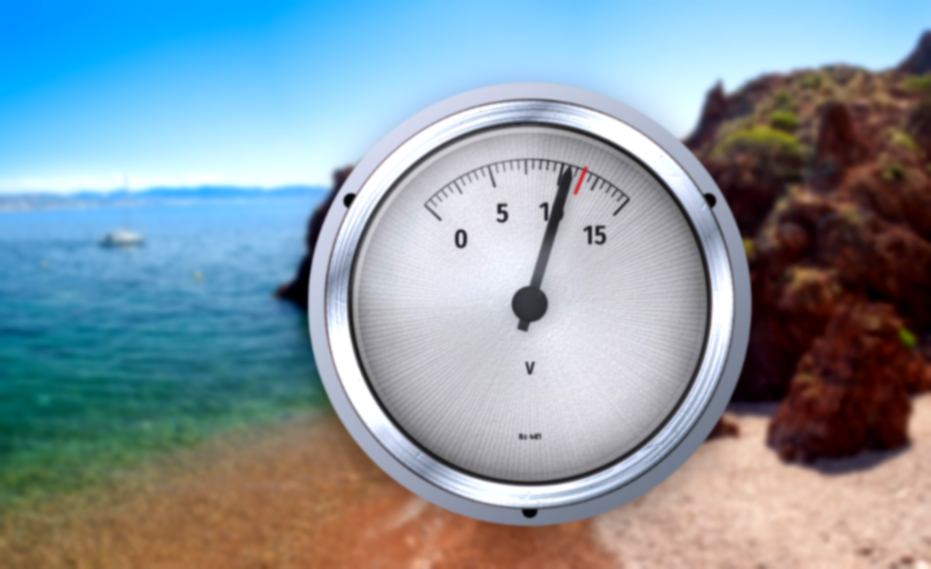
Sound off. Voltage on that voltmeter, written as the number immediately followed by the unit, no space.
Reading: 10.5V
